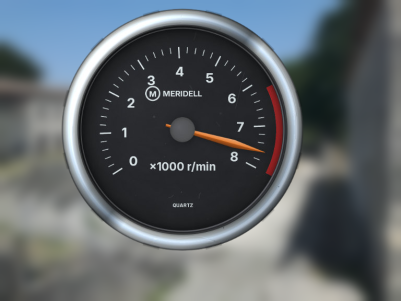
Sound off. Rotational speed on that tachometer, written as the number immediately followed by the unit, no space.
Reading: 7600rpm
